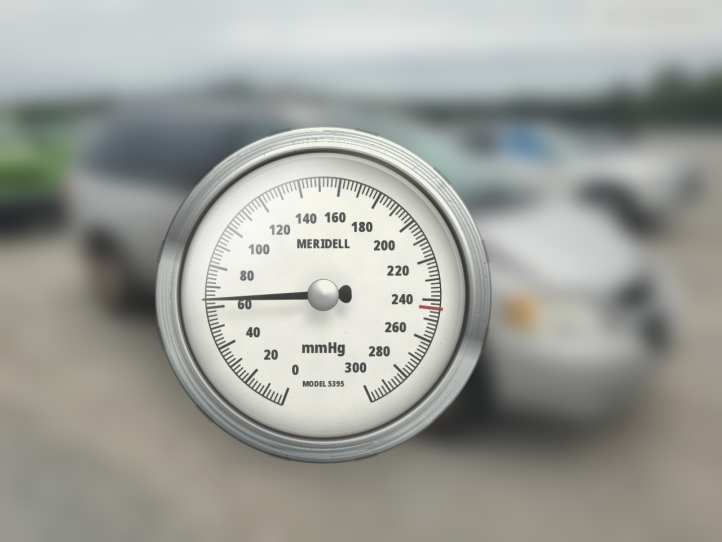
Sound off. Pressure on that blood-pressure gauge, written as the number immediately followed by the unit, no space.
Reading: 64mmHg
